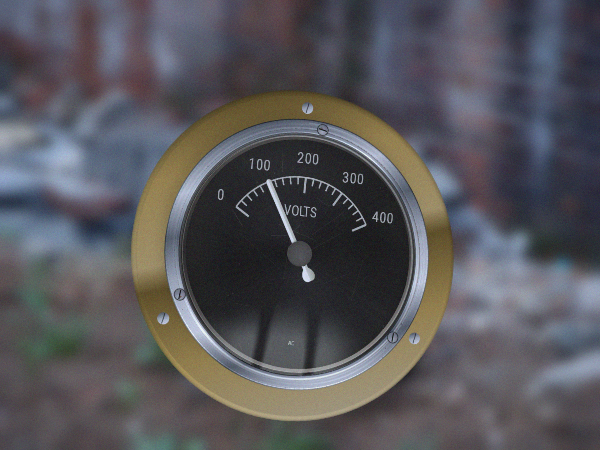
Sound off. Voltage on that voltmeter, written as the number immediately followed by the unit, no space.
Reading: 100V
